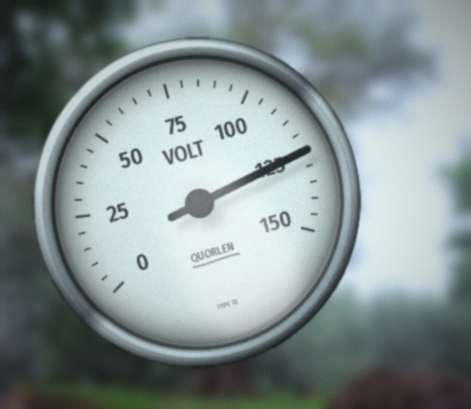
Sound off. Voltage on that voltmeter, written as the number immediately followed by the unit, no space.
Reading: 125V
